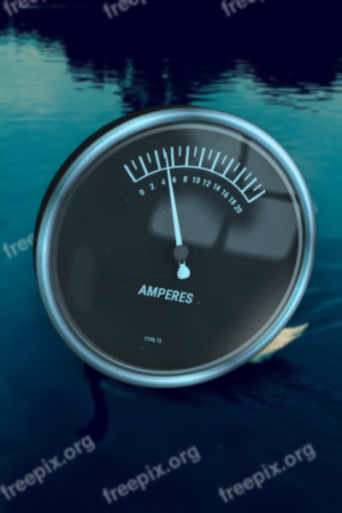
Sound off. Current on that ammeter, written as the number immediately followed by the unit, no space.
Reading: 5A
